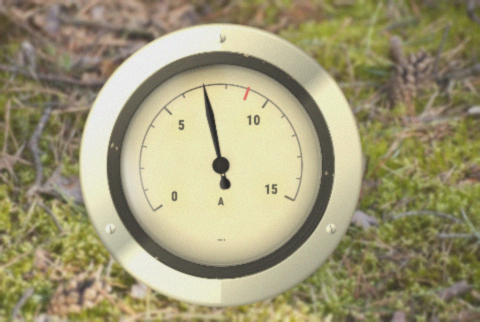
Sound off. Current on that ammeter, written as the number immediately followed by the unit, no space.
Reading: 7A
